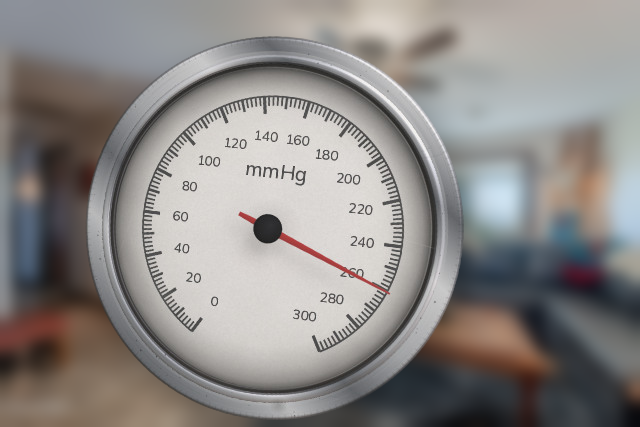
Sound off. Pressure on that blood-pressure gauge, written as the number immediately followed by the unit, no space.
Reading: 260mmHg
